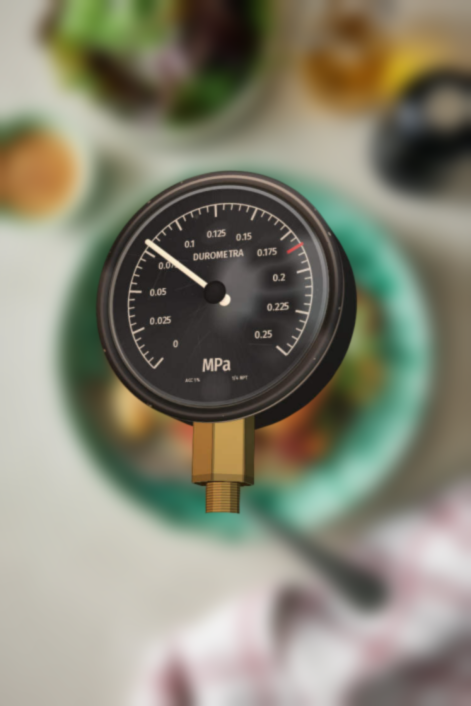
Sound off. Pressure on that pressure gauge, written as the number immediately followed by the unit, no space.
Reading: 0.08MPa
